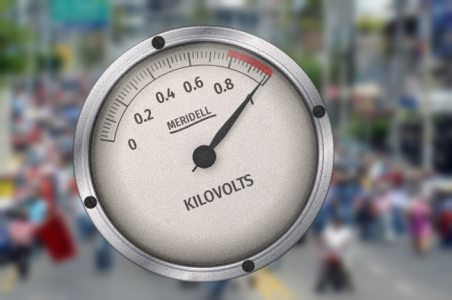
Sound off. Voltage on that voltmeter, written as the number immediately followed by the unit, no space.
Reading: 0.98kV
